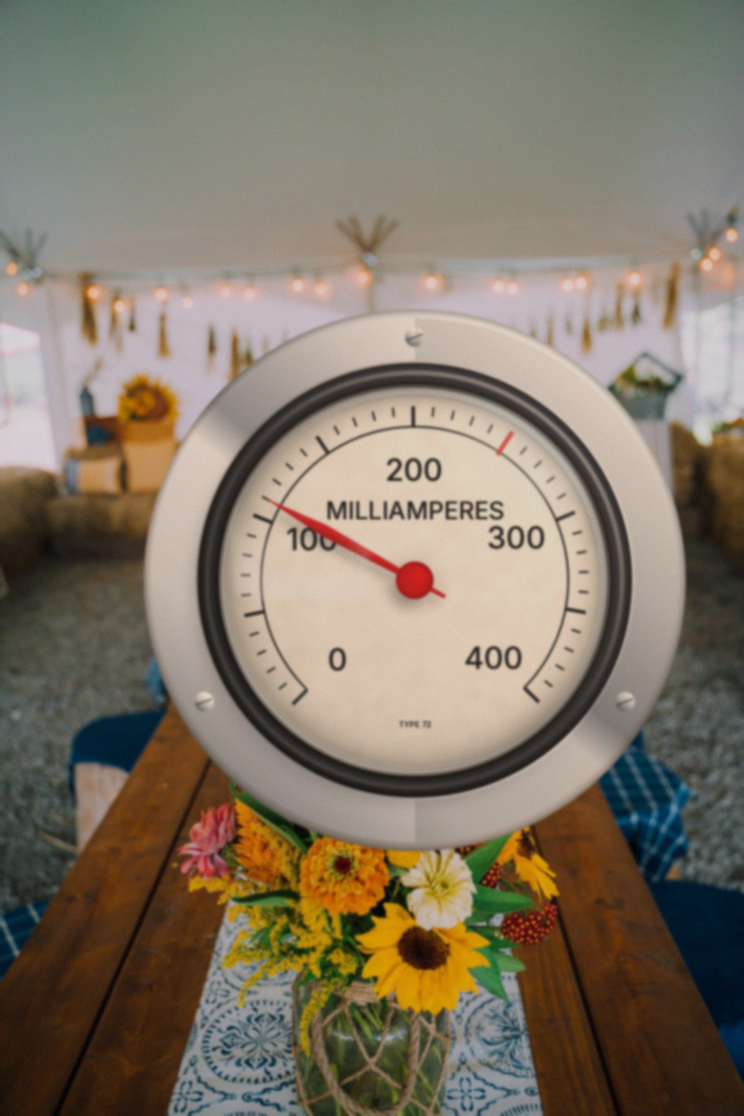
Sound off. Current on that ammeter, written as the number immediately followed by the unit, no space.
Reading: 110mA
